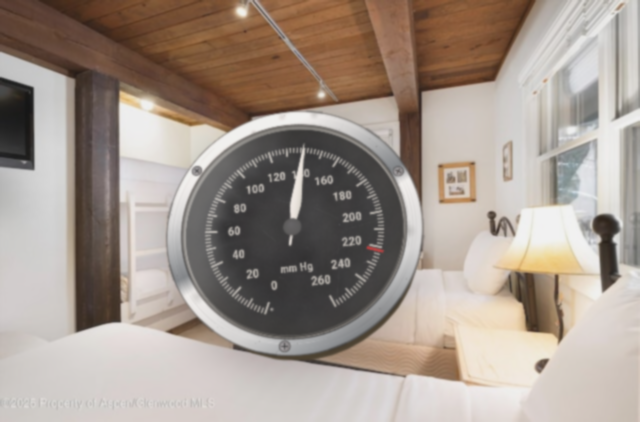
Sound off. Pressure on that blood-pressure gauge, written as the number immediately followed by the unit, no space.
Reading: 140mmHg
